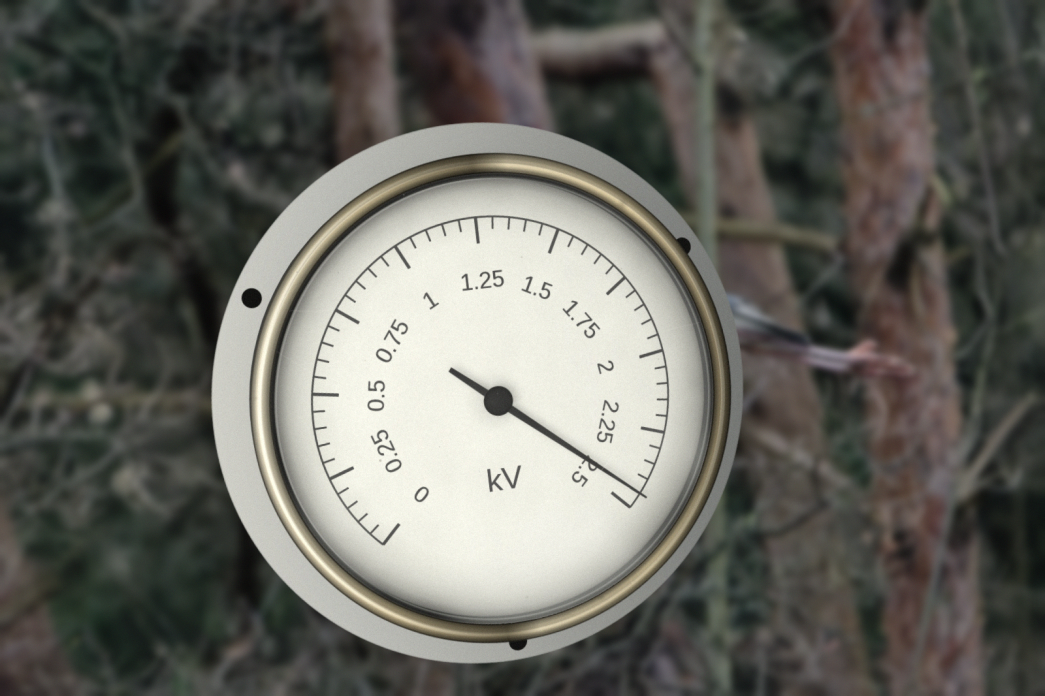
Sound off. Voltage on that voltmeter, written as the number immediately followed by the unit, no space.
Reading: 2.45kV
